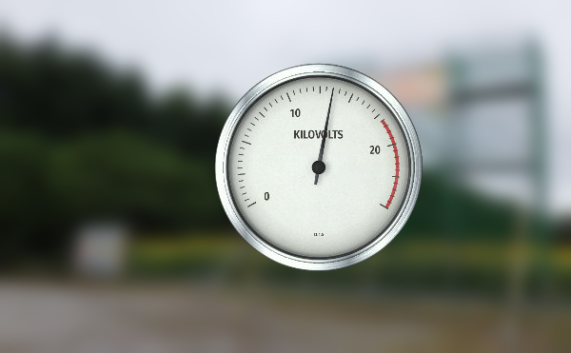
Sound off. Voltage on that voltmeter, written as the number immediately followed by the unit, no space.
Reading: 13.5kV
